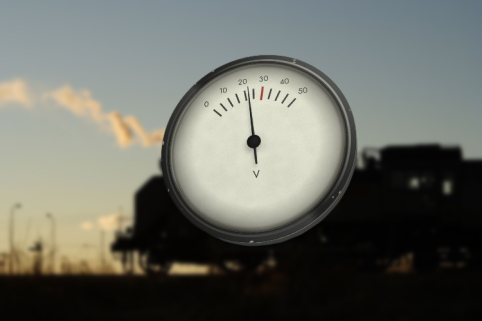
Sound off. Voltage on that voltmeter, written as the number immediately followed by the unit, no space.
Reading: 22.5V
